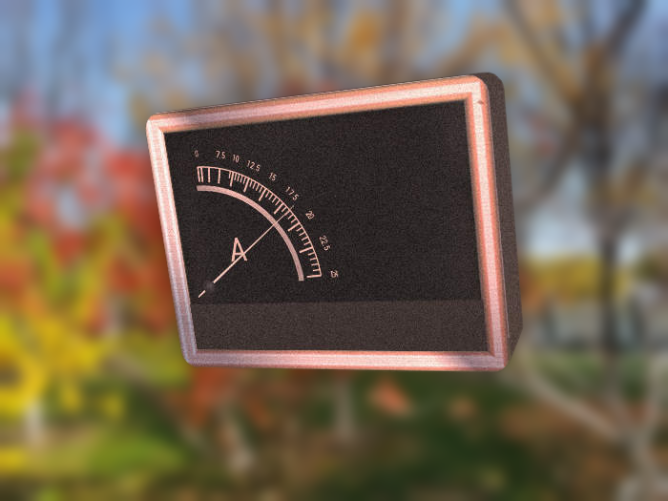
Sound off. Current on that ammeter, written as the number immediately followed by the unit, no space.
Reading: 18.5A
